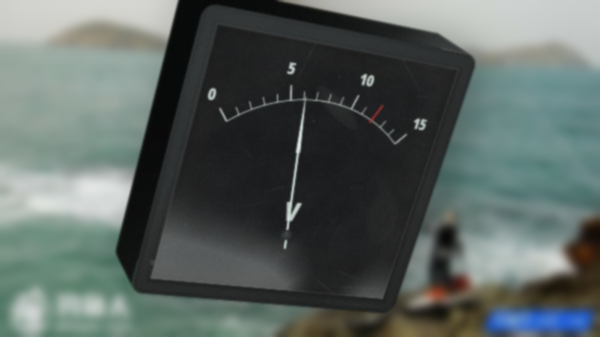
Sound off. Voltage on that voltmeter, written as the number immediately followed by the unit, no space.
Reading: 6V
